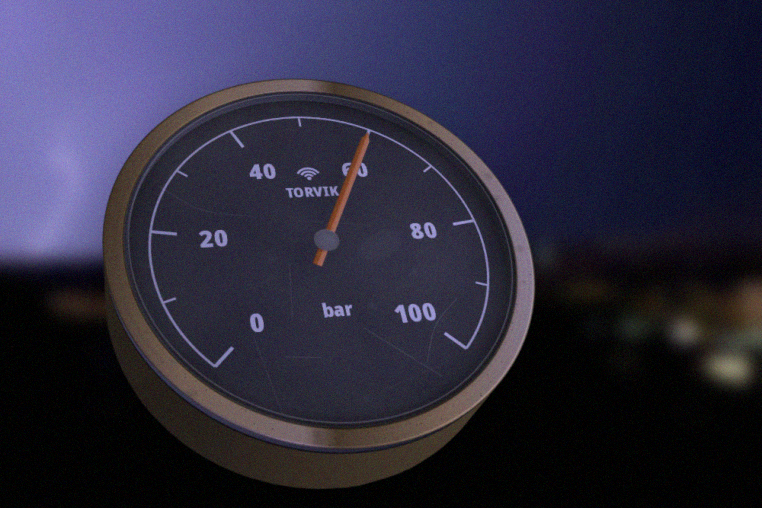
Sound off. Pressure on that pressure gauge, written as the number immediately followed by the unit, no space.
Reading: 60bar
